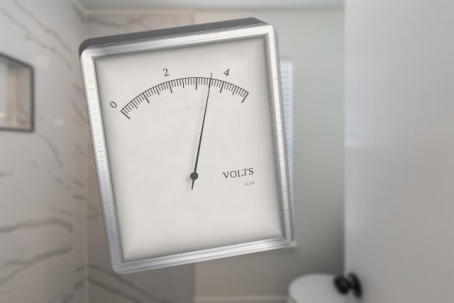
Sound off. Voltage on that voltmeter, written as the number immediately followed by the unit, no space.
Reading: 3.5V
